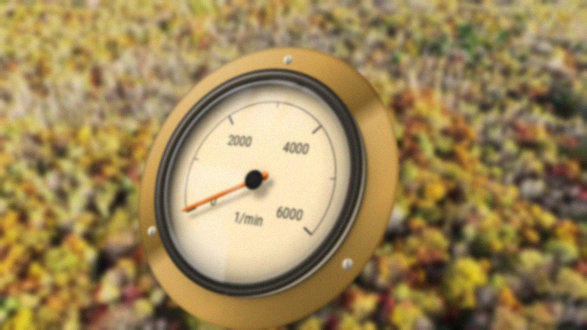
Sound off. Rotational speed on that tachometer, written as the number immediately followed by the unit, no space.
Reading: 0rpm
